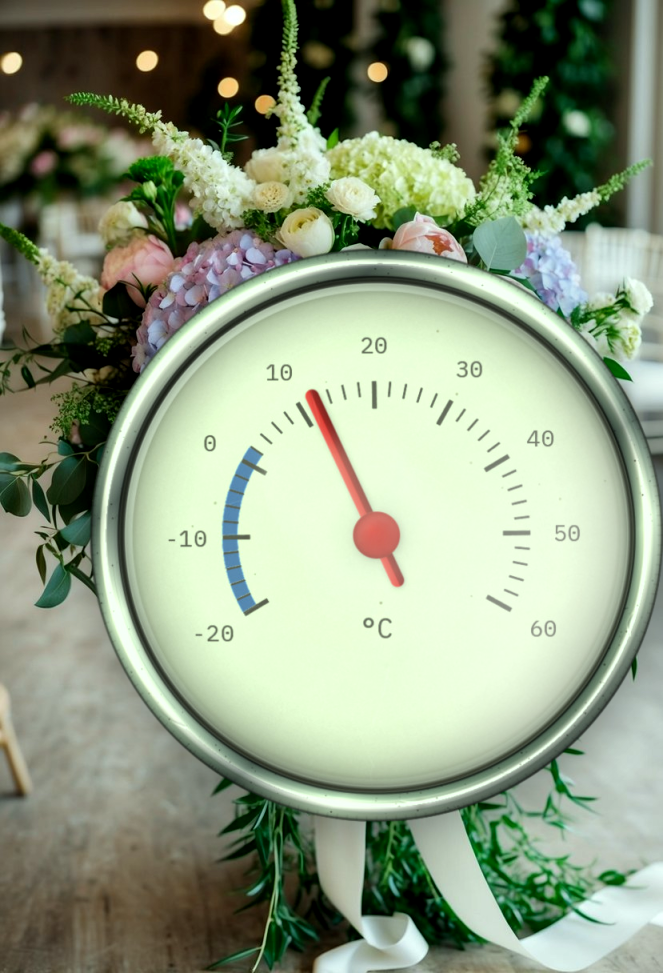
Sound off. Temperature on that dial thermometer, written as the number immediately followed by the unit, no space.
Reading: 12°C
